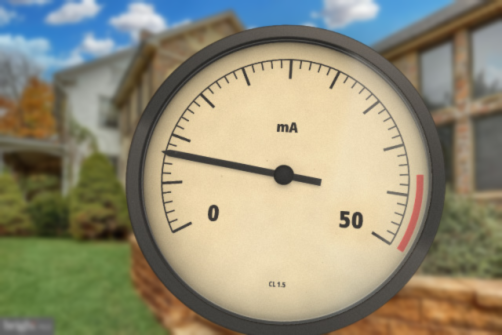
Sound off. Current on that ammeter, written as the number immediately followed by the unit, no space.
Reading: 8mA
